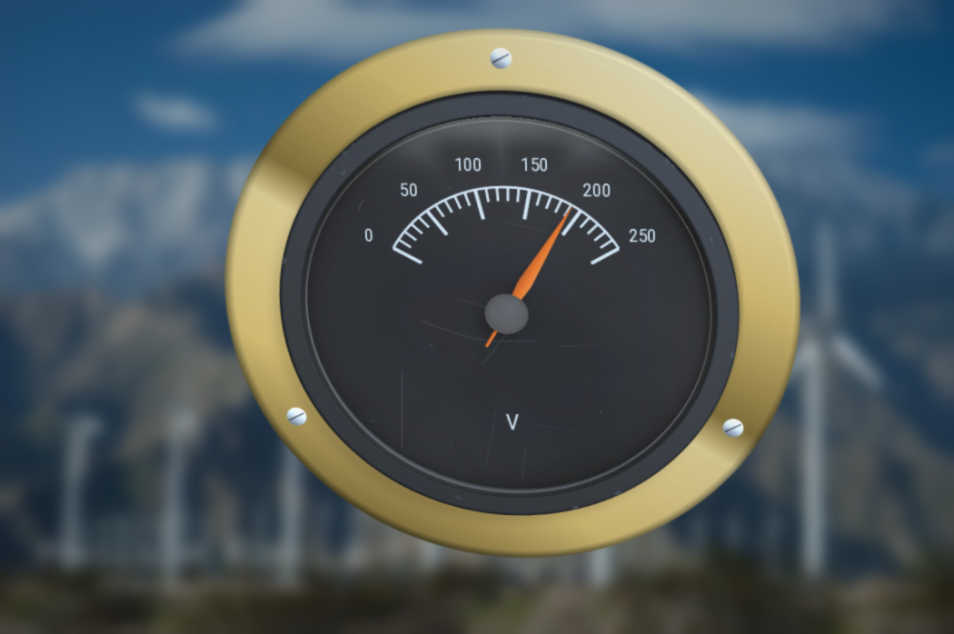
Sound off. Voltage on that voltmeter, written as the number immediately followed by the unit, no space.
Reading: 190V
